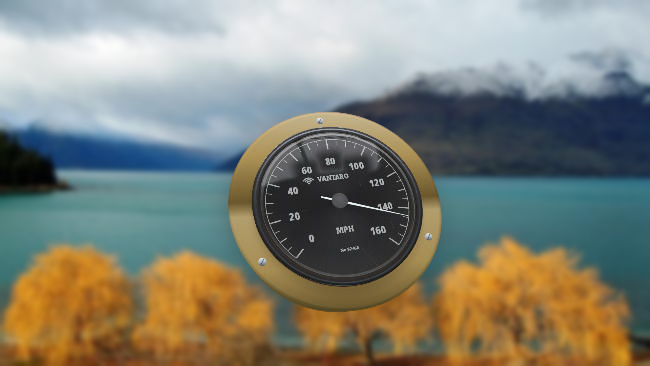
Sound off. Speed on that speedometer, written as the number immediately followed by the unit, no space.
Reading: 145mph
